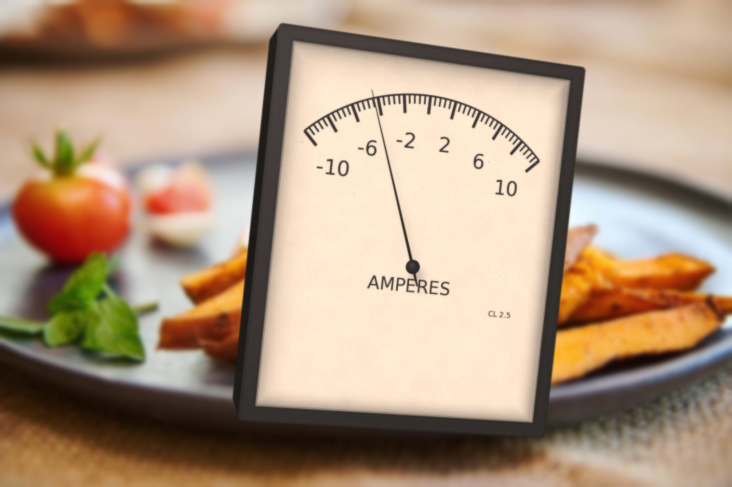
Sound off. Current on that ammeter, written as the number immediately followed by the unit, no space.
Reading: -4.4A
